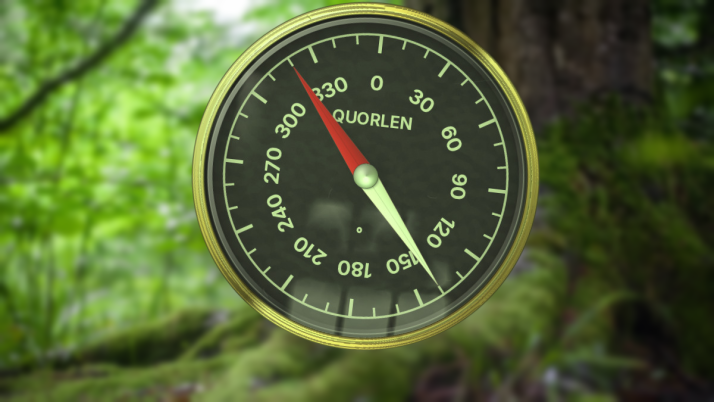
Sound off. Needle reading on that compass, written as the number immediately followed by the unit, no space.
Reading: 320°
